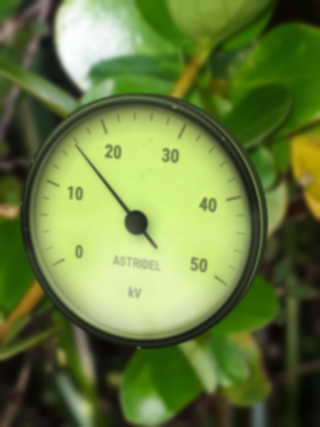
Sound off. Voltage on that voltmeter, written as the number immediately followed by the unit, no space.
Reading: 16kV
